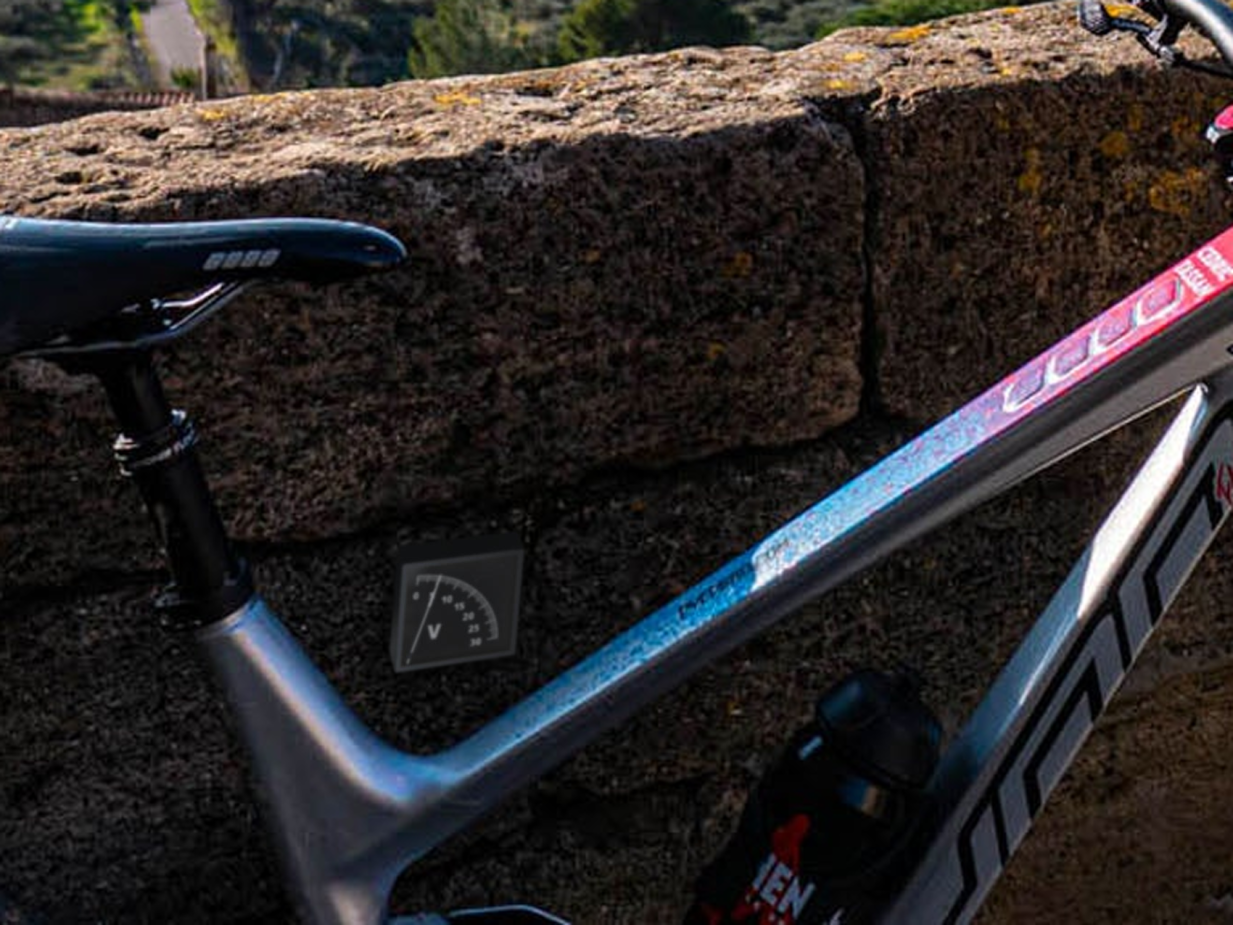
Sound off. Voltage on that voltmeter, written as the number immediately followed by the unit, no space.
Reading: 5V
